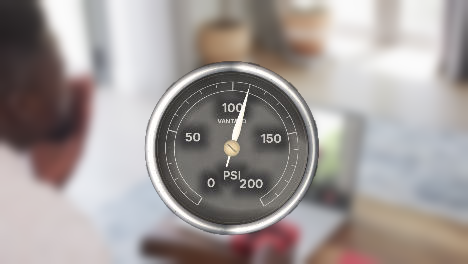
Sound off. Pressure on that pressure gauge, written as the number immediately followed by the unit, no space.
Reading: 110psi
